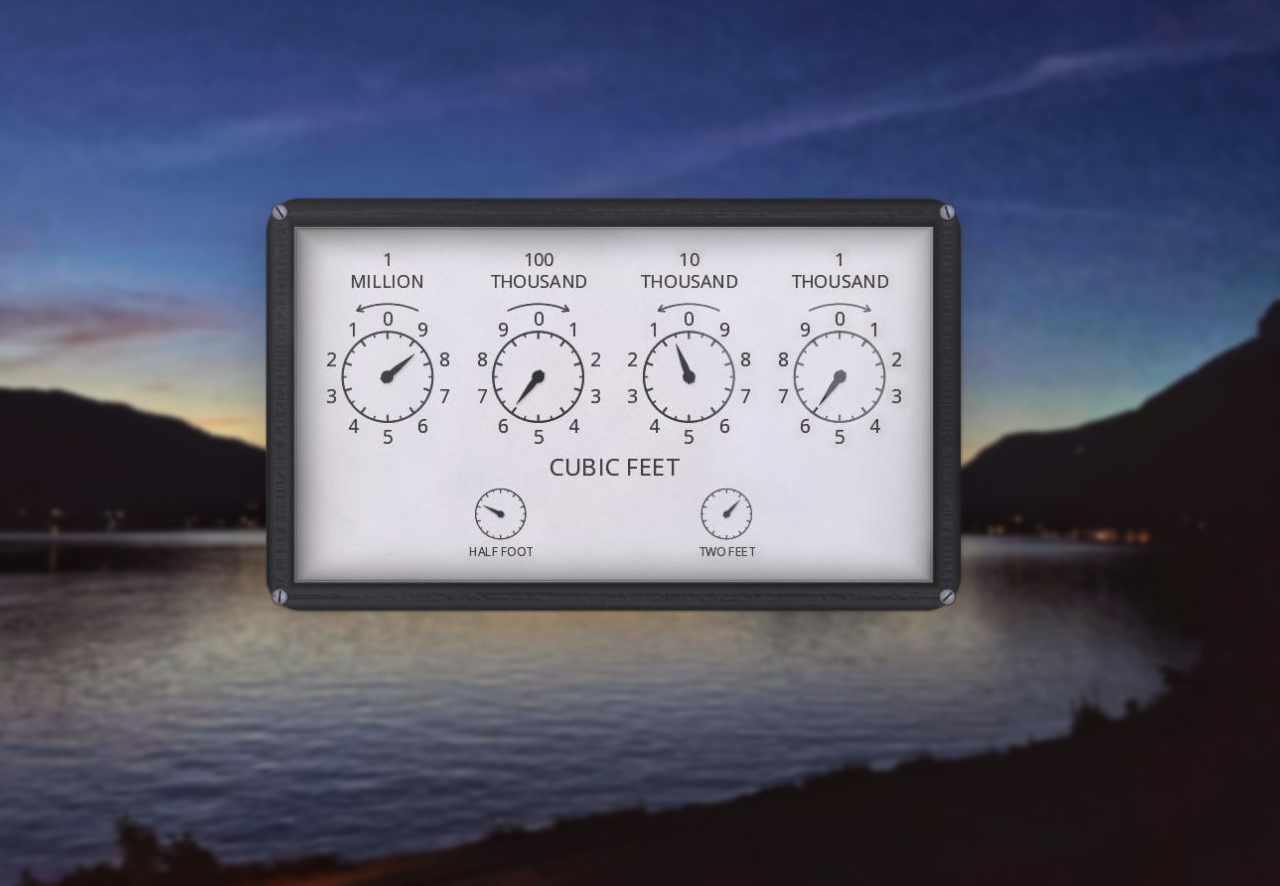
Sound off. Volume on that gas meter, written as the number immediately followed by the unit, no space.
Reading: 860600ft³
